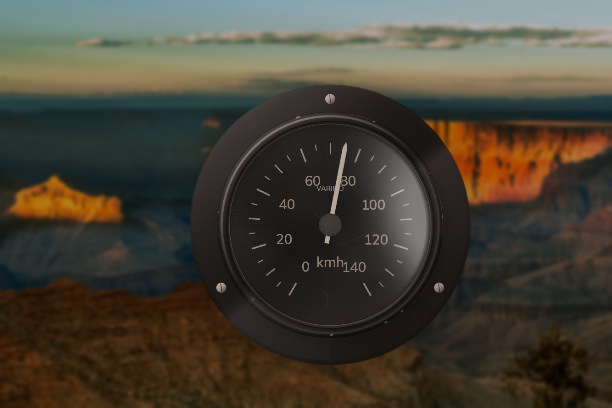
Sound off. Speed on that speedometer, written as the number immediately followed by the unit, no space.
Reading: 75km/h
